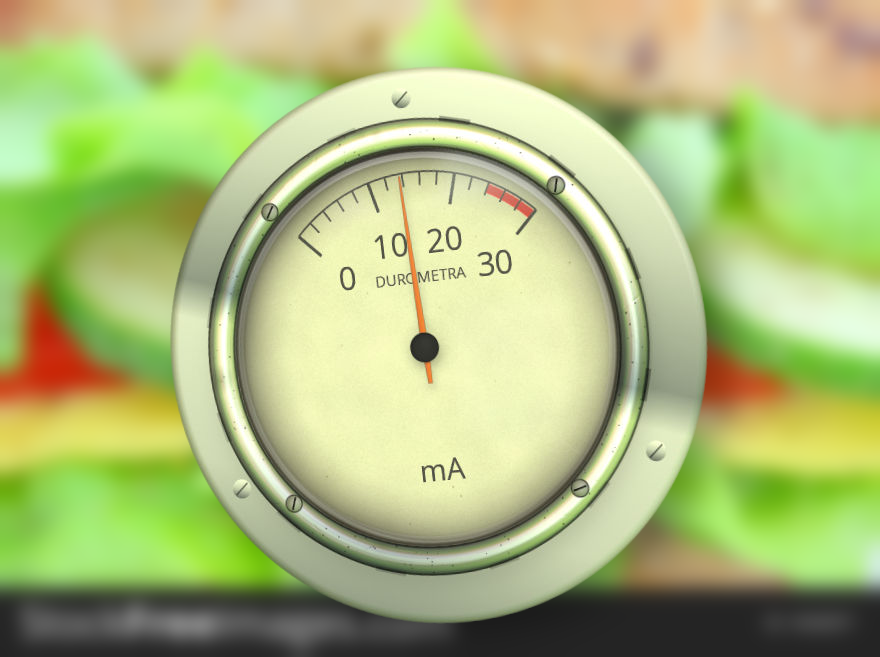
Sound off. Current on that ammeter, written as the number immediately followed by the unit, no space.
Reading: 14mA
